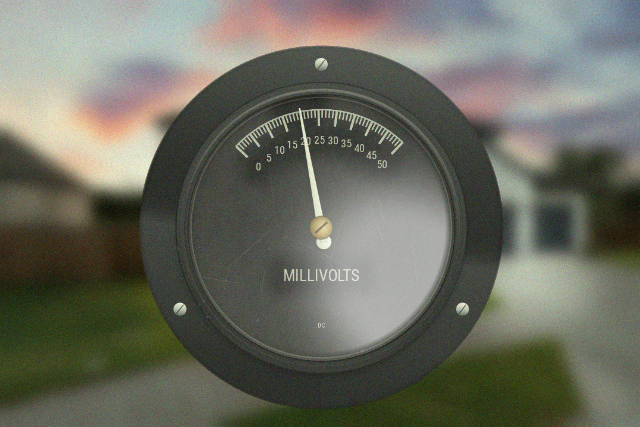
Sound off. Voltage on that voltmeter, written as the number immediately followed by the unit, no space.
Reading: 20mV
